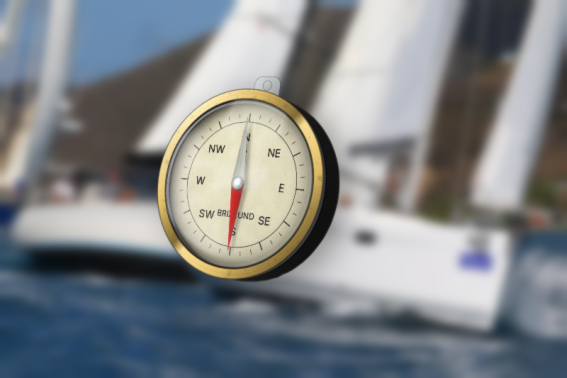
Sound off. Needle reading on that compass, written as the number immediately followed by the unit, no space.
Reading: 180°
